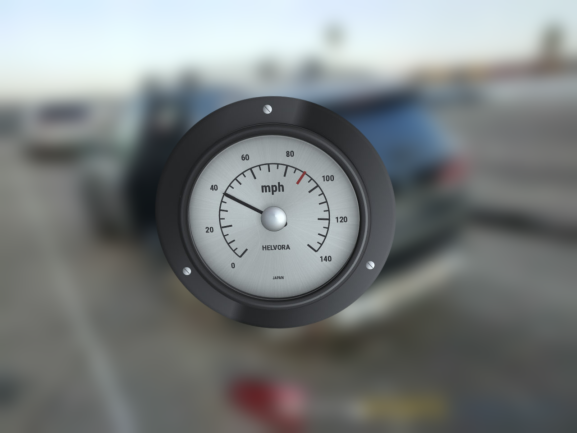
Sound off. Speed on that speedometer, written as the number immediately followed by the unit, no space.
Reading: 40mph
